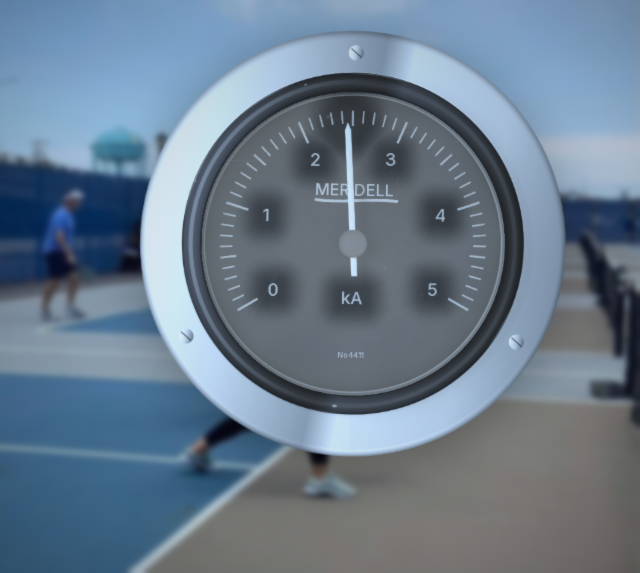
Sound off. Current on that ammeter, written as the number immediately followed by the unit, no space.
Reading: 2.45kA
